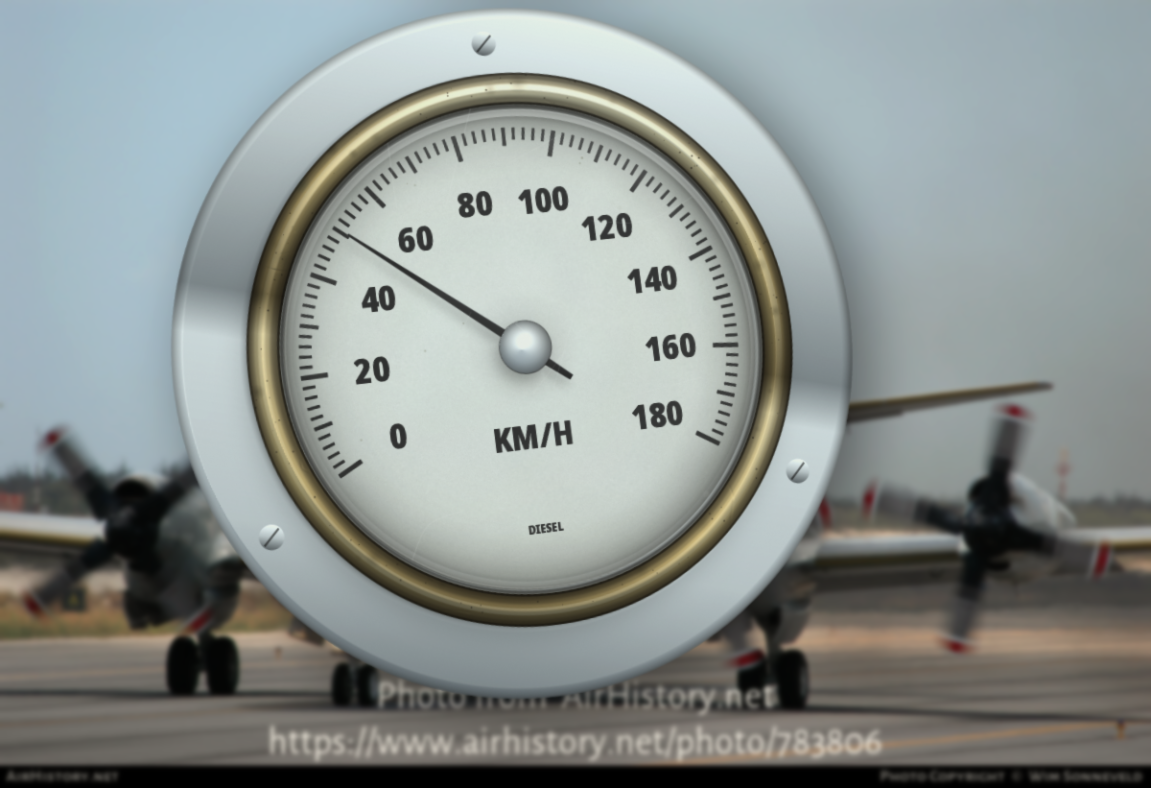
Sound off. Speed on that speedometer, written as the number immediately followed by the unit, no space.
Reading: 50km/h
